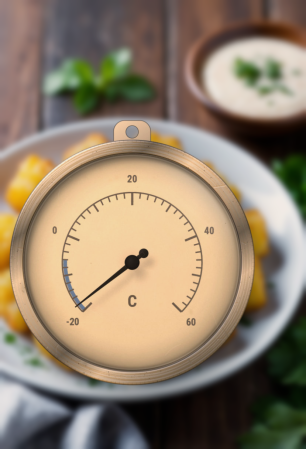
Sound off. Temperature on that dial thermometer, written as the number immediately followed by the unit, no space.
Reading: -18°C
